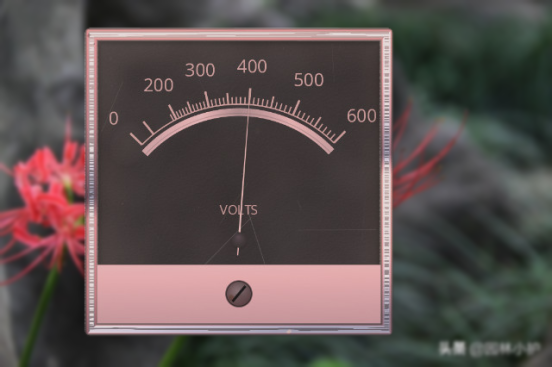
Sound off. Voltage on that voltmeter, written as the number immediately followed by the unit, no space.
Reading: 400V
